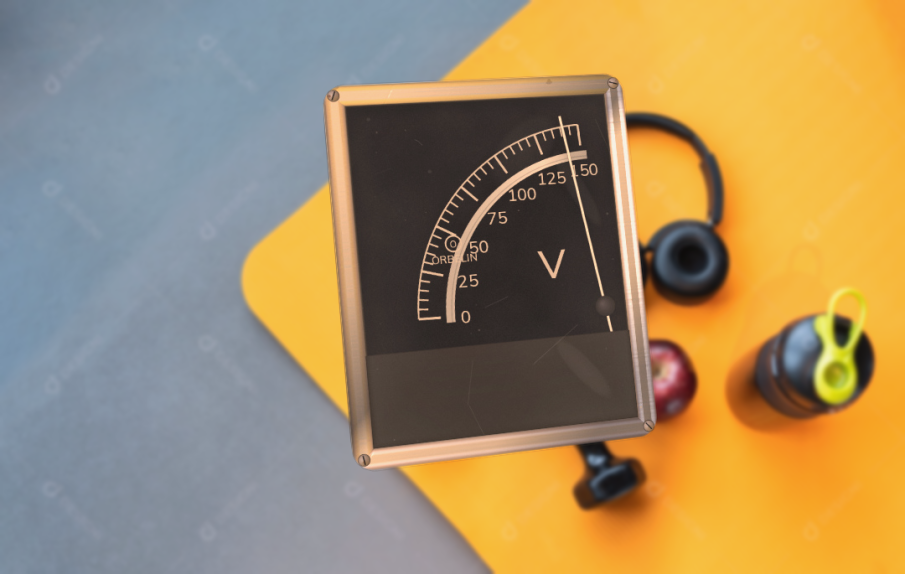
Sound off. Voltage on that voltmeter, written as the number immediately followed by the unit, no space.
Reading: 140V
